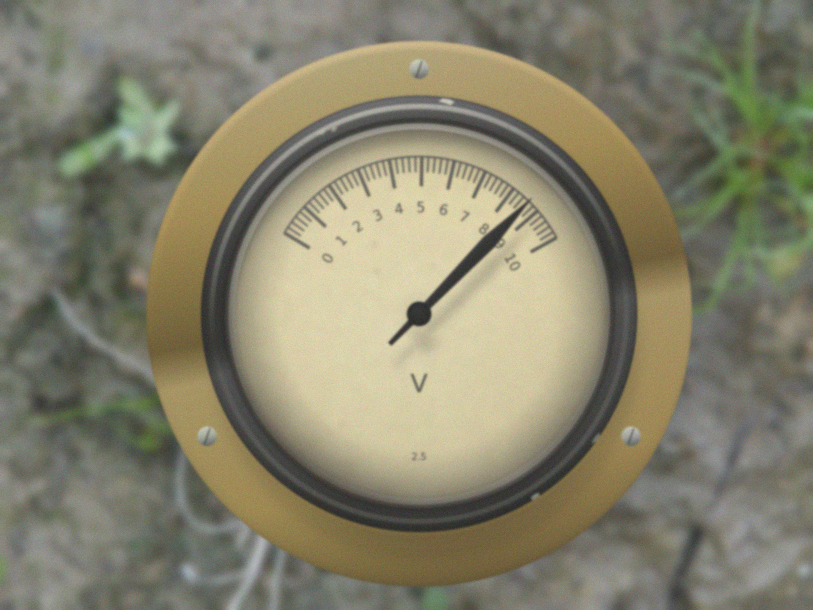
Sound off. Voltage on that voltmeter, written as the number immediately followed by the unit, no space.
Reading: 8.6V
